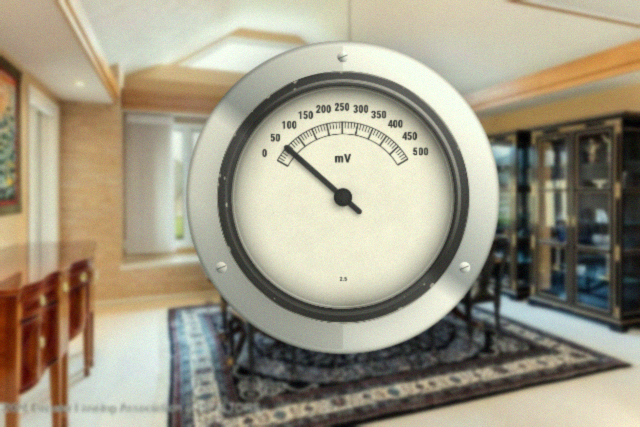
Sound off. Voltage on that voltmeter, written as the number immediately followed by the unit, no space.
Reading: 50mV
